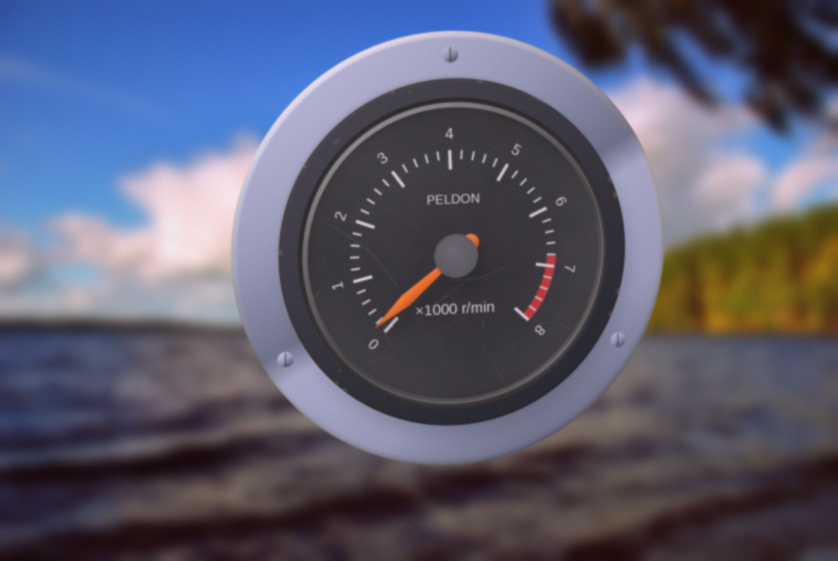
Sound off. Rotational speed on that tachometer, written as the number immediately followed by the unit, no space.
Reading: 200rpm
